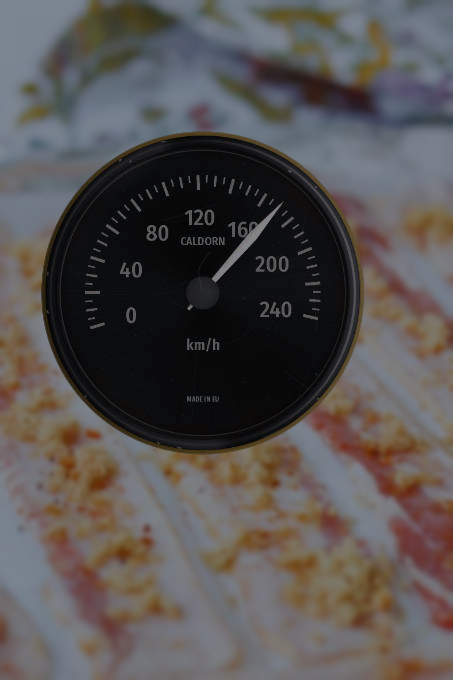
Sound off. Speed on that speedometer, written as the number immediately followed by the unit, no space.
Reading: 170km/h
